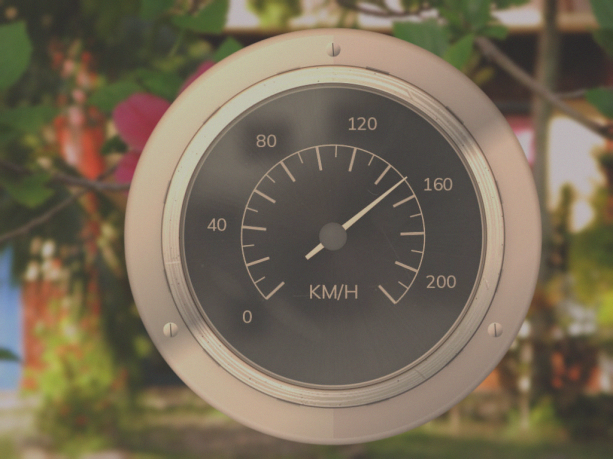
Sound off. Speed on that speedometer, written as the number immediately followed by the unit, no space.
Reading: 150km/h
